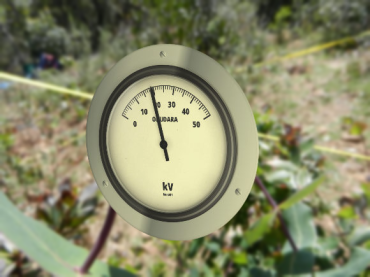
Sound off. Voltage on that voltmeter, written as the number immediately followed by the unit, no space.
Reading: 20kV
